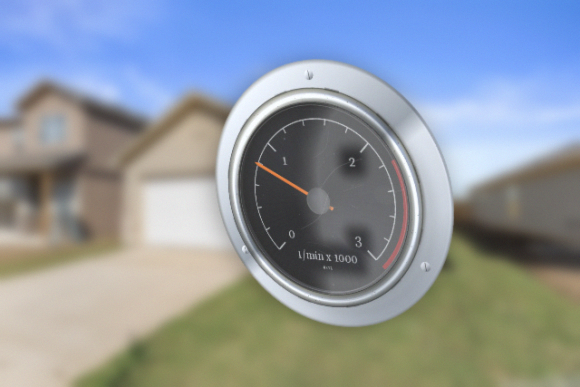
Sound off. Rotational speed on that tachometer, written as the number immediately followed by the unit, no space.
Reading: 800rpm
